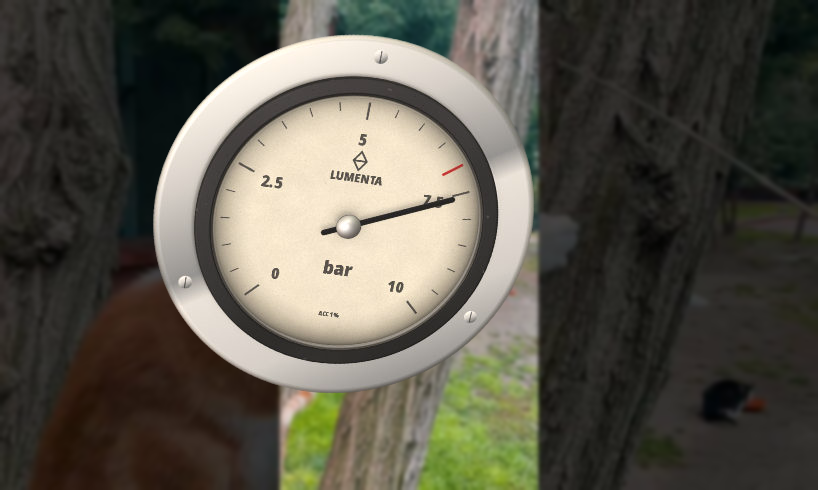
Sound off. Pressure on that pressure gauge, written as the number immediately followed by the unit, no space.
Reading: 7.5bar
